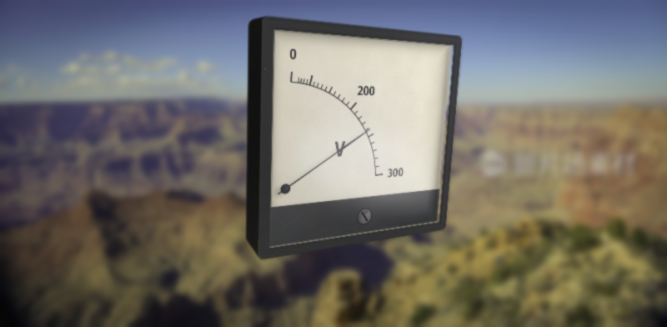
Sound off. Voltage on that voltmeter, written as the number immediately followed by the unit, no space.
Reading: 240V
